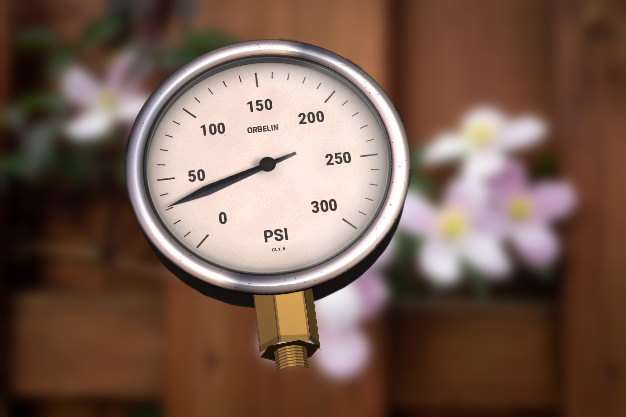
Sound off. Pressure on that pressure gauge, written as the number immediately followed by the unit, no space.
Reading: 30psi
